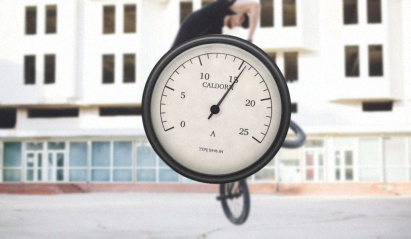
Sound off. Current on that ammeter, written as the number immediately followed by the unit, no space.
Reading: 15.5A
